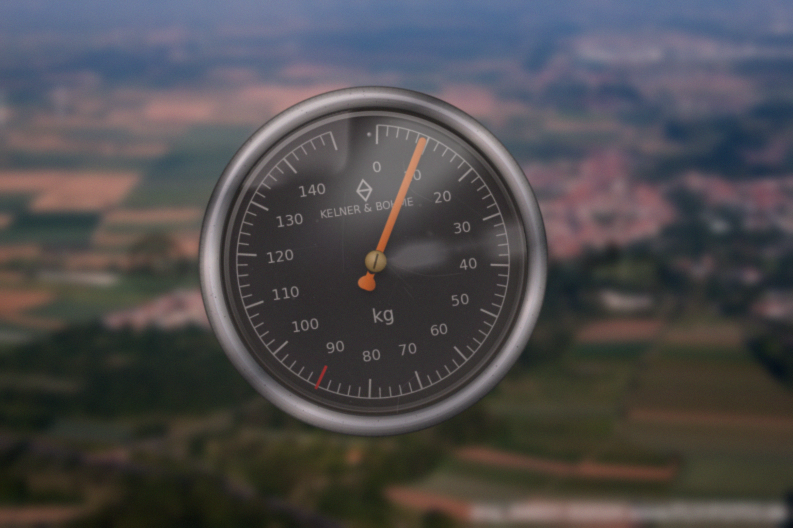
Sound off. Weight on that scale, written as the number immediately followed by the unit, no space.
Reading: 9kg
